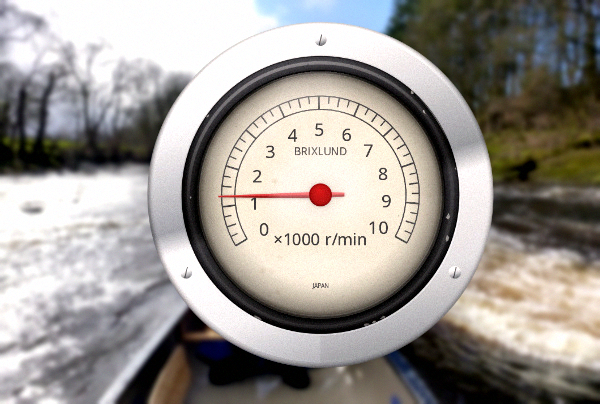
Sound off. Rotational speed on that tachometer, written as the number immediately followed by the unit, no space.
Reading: 1250rpm
